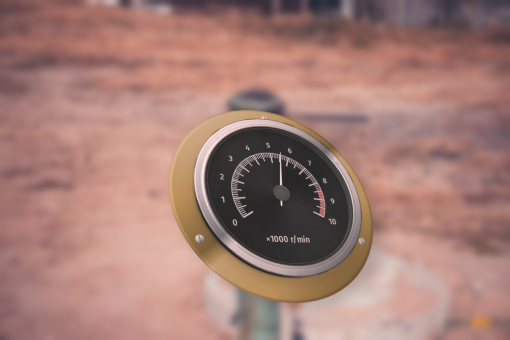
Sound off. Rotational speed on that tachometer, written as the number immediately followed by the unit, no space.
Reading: 5500rpm
